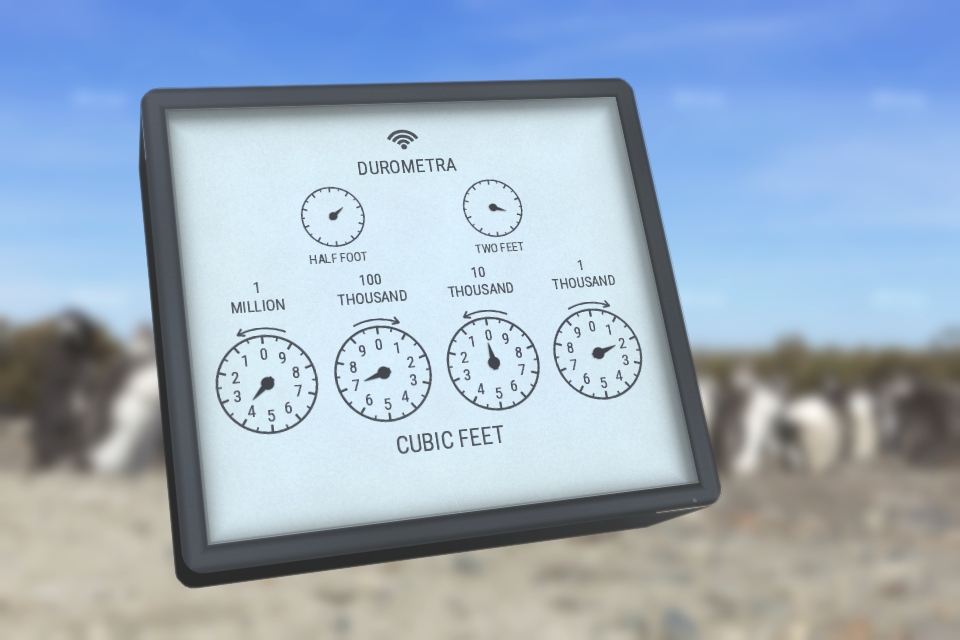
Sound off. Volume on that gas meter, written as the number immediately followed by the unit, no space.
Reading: 370200ft³
